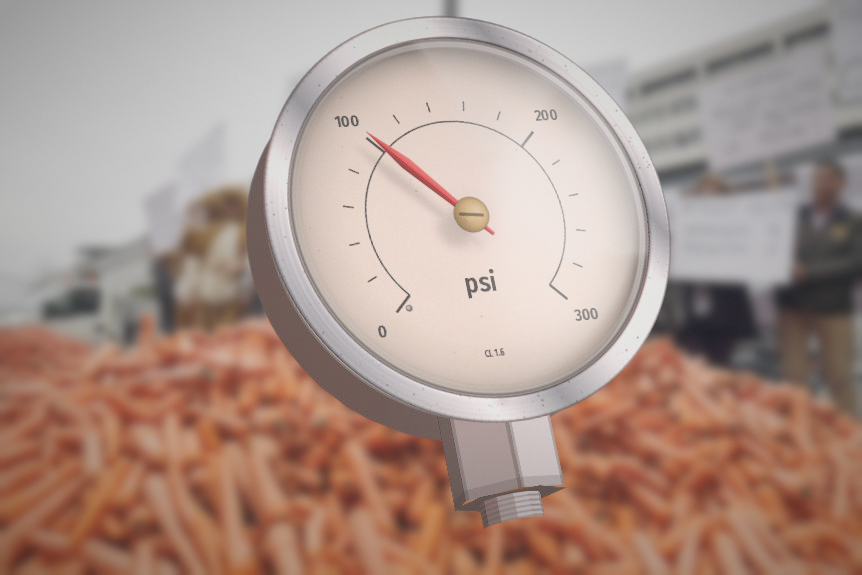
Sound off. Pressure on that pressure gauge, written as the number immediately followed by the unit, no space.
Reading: 100psi
